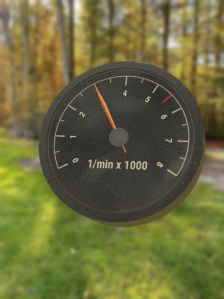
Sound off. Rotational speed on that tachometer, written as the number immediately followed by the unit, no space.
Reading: 3000rpm
